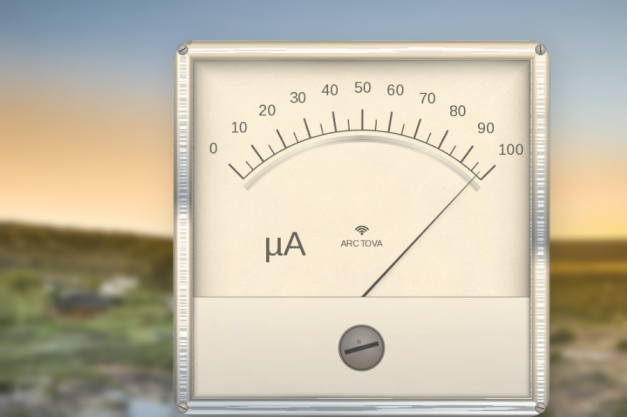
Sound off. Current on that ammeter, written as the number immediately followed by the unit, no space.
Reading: 97.5µA
